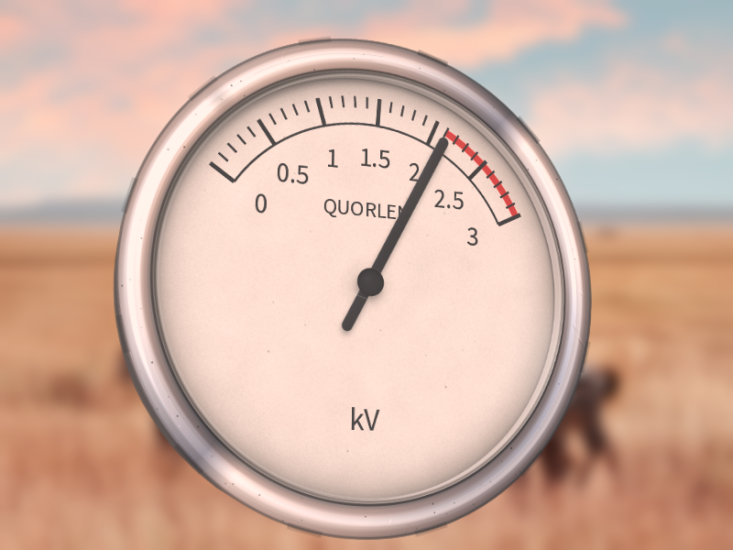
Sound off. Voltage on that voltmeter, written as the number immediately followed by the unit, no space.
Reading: 2.1kV
